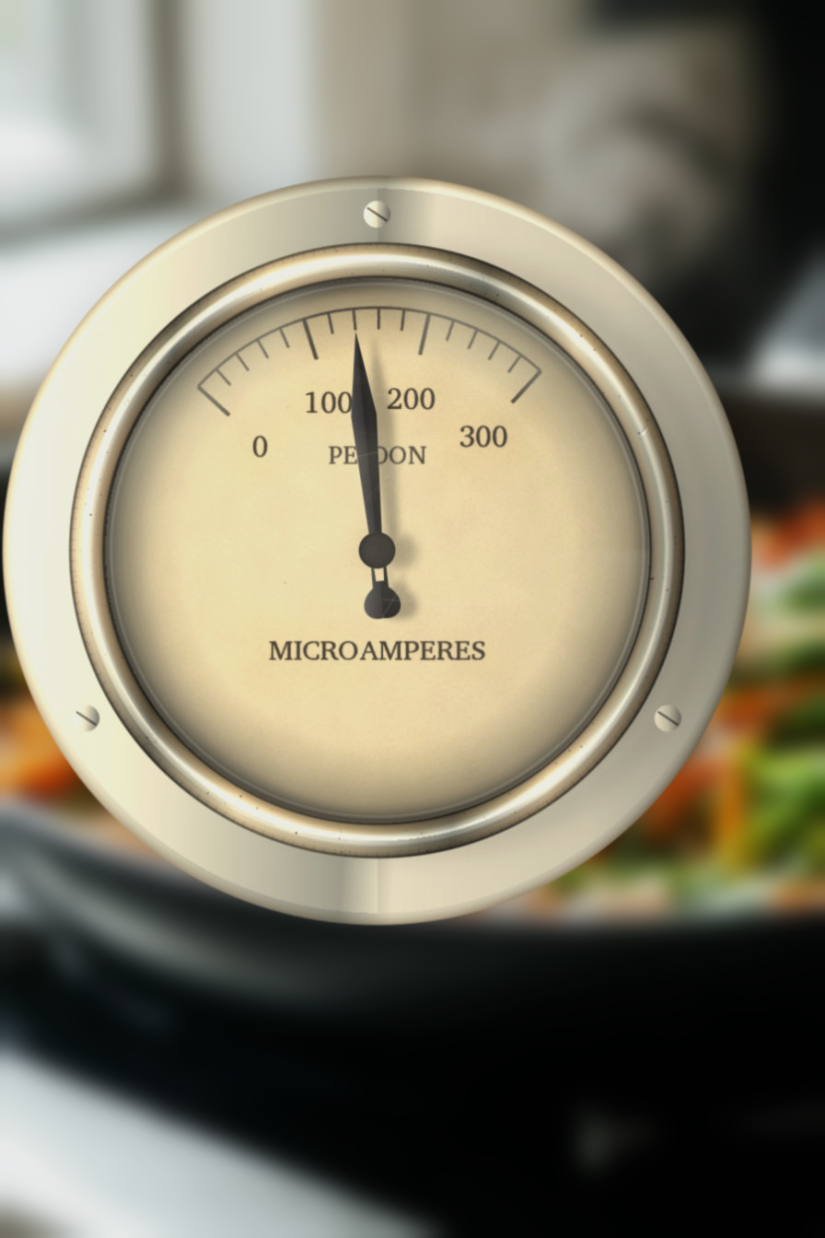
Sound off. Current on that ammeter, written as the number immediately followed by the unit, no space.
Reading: 140µA
